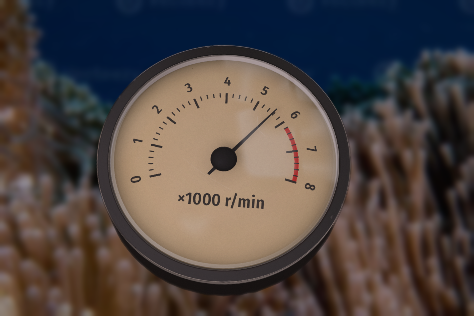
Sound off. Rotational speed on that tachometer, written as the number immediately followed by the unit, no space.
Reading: 5600rpm
